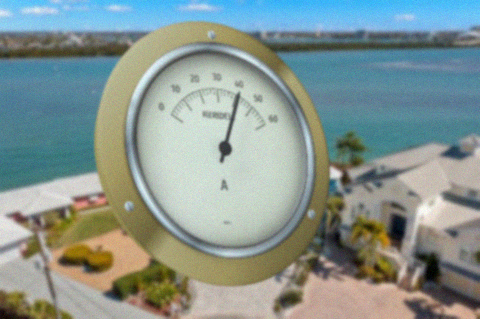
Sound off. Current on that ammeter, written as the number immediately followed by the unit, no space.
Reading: 40A
